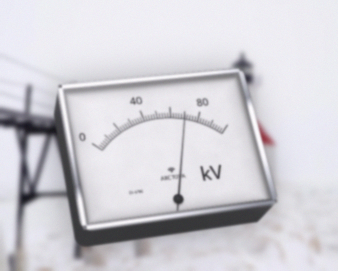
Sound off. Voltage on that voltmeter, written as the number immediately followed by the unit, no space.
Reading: 70kV
